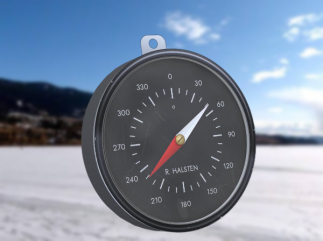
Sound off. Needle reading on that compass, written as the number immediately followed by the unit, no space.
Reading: 230°
